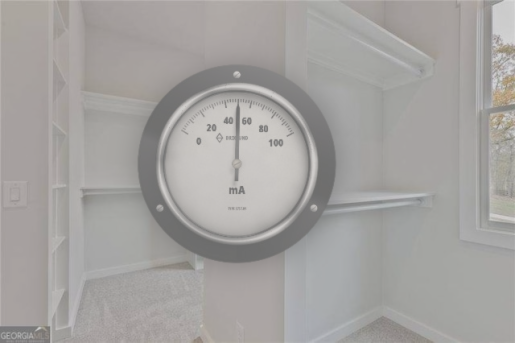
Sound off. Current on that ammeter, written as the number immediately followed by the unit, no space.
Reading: 50mA
